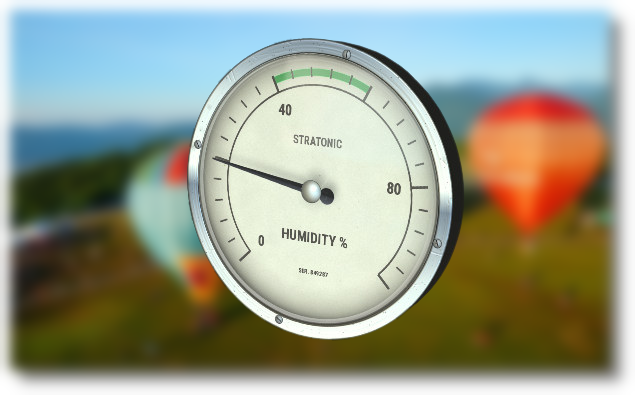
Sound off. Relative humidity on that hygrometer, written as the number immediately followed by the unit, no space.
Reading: 20%
